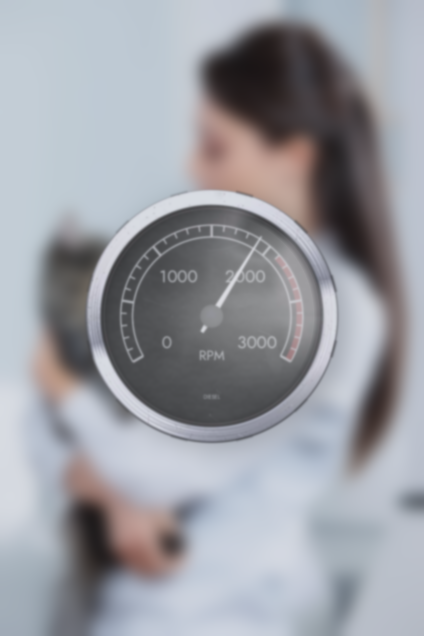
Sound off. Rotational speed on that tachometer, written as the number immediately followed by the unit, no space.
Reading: 1900rpm
